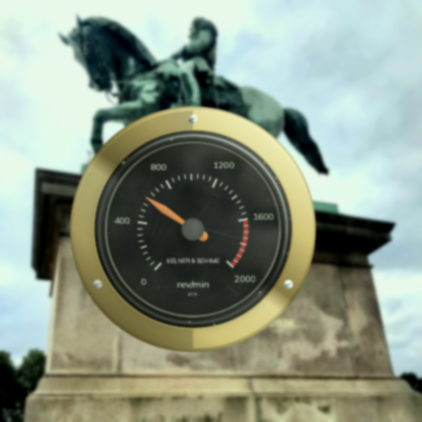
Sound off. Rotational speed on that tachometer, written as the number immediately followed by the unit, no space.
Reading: 600rpm
